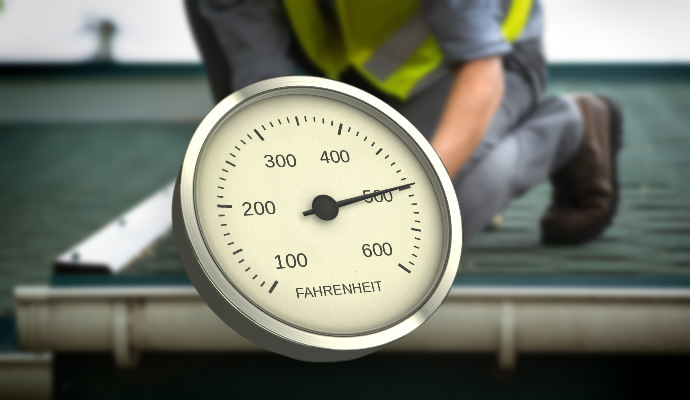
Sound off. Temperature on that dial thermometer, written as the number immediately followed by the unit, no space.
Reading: 500°F
